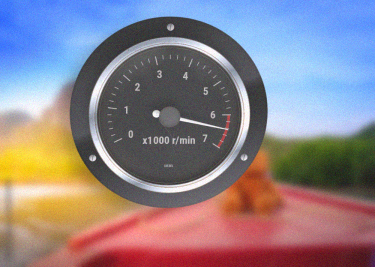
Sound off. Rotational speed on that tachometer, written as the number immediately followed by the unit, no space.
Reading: 6400rpm
